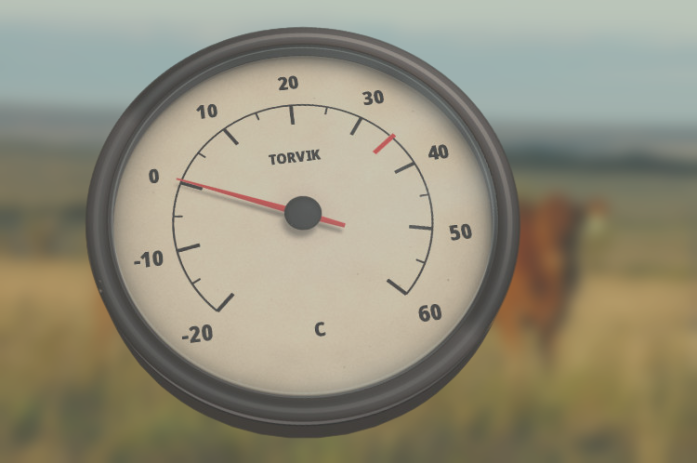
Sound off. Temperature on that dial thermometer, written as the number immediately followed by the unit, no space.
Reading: 0°C
